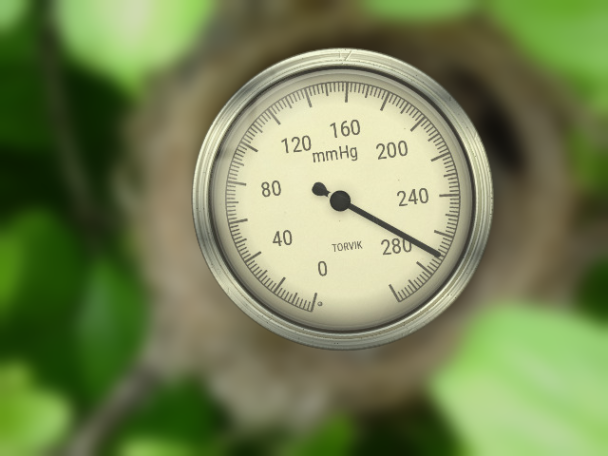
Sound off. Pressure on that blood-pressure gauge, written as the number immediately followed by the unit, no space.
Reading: 270mmHg
